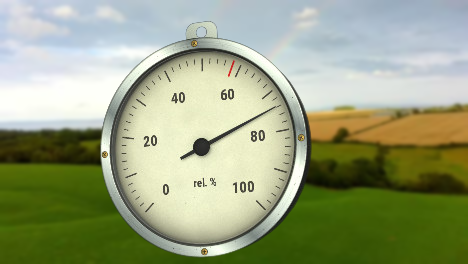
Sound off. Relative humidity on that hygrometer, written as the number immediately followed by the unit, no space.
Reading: 74%
